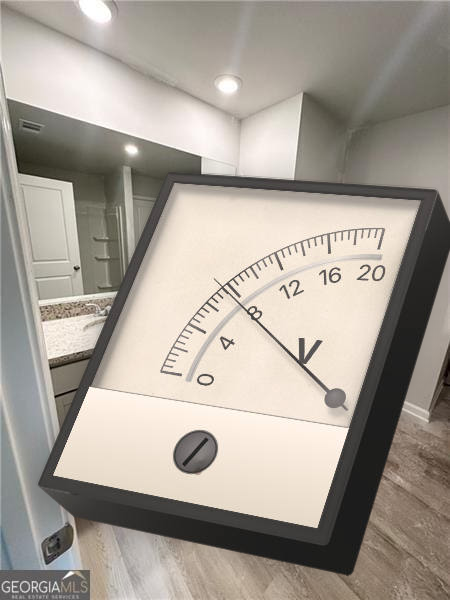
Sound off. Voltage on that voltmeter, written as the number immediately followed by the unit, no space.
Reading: 7.5V
